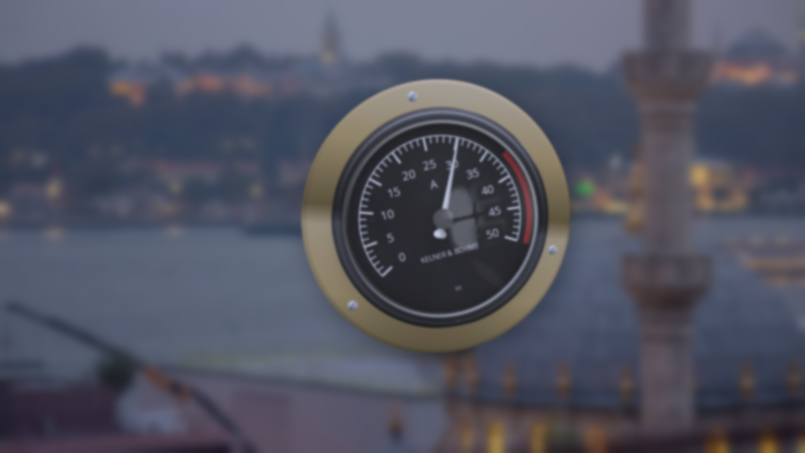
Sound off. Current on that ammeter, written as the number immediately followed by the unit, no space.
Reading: 30A
